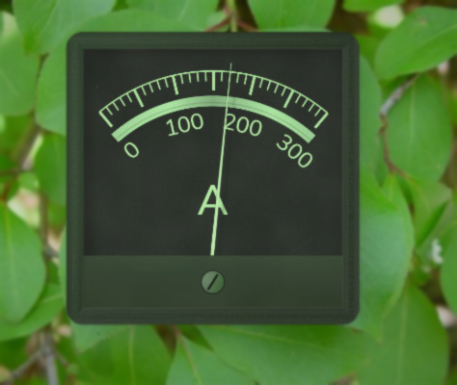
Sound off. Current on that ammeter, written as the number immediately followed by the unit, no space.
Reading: 170A
